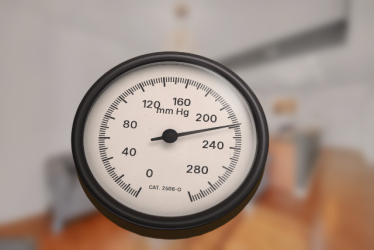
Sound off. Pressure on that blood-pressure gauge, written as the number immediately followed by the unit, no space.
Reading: 220mmHg
